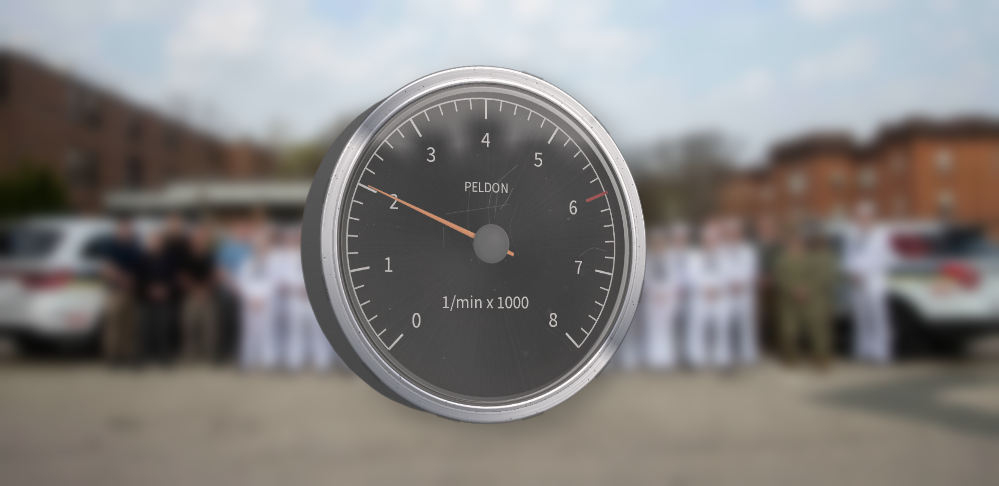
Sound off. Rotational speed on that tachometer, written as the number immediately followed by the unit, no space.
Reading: 2000rpm
